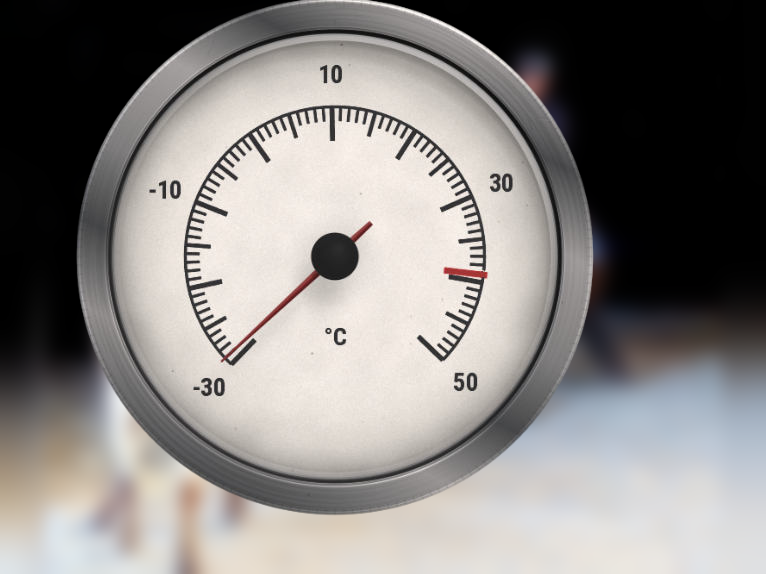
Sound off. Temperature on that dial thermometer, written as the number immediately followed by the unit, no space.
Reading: -29°C
